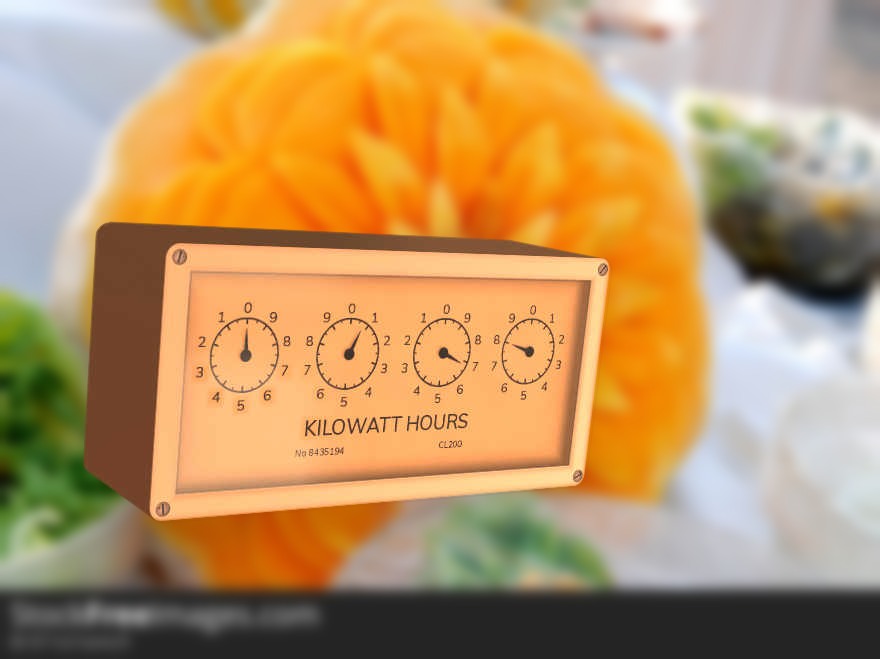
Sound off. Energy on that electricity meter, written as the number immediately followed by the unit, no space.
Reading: 68kWh
